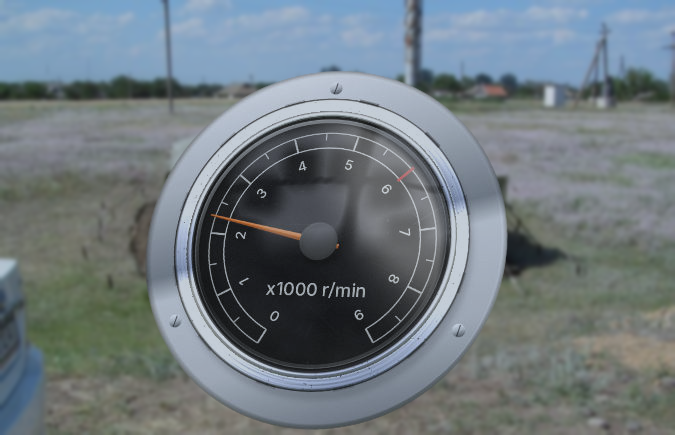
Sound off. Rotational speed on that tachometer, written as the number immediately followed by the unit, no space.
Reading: 2250rpm
